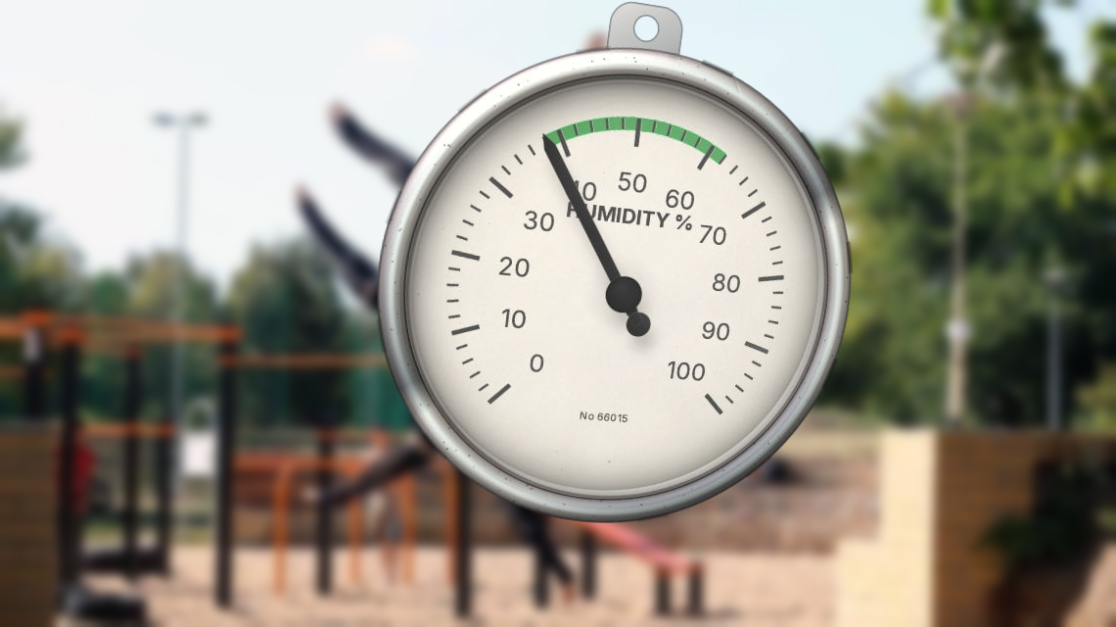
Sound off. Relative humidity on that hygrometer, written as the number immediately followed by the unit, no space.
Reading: 38%
